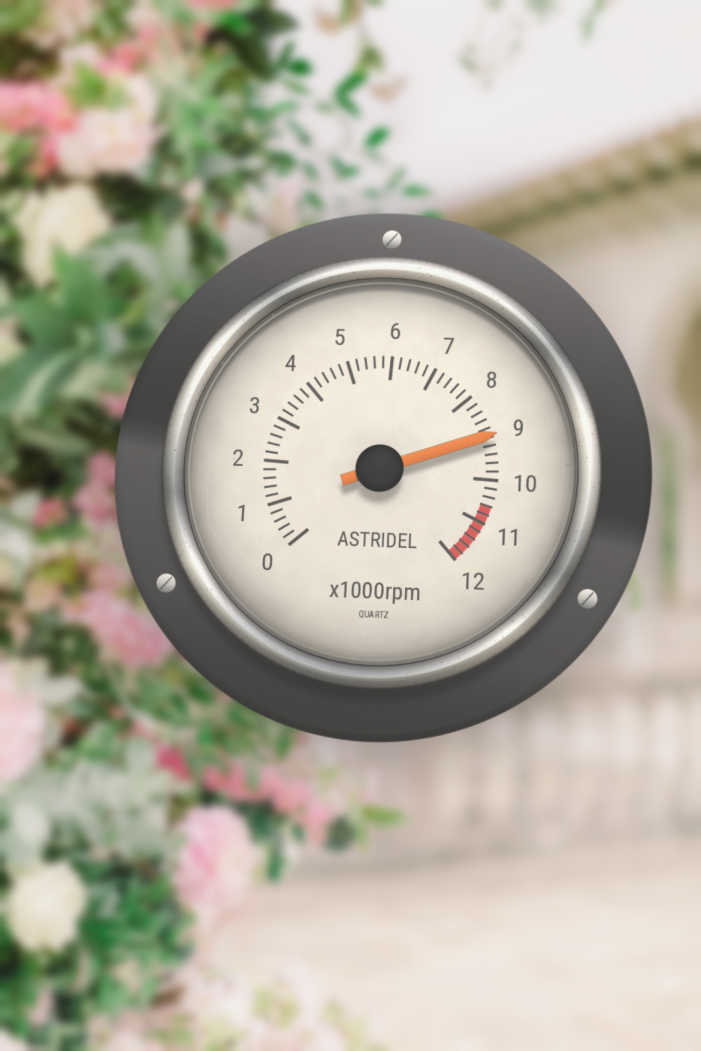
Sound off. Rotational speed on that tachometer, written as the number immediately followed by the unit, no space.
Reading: 9000rpm
